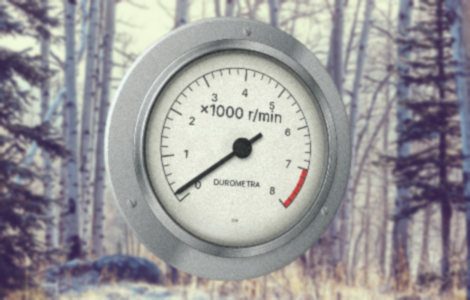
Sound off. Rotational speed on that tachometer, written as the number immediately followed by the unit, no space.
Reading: 200rpm
